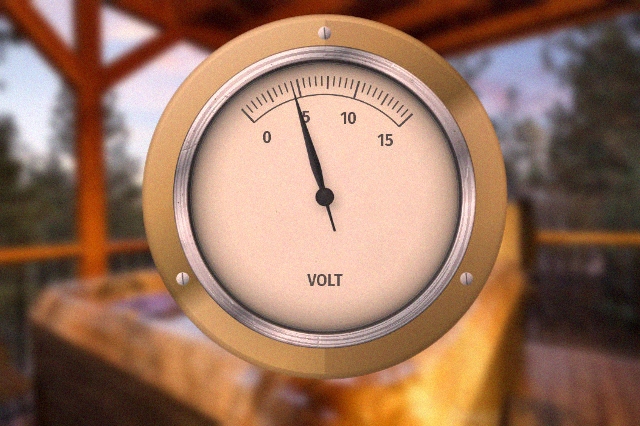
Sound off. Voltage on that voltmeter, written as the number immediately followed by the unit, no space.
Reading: 4.5V
